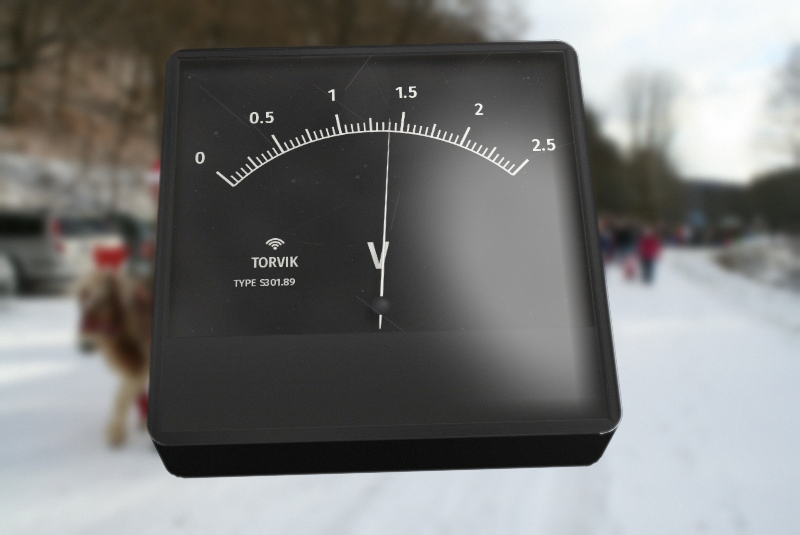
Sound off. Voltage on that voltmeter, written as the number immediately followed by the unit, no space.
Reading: 1.4V
